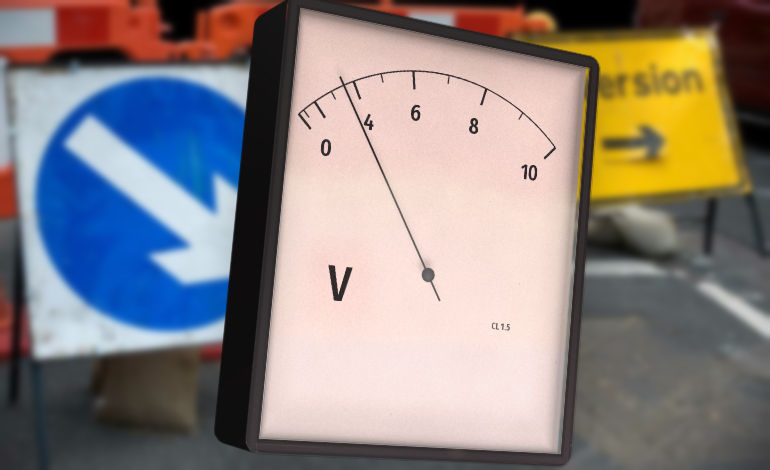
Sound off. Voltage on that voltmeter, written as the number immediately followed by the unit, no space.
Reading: 3.5V
